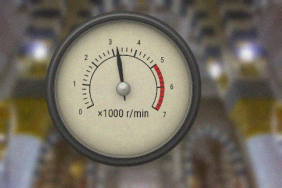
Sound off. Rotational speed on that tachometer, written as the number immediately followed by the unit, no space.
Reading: 3200rpm
